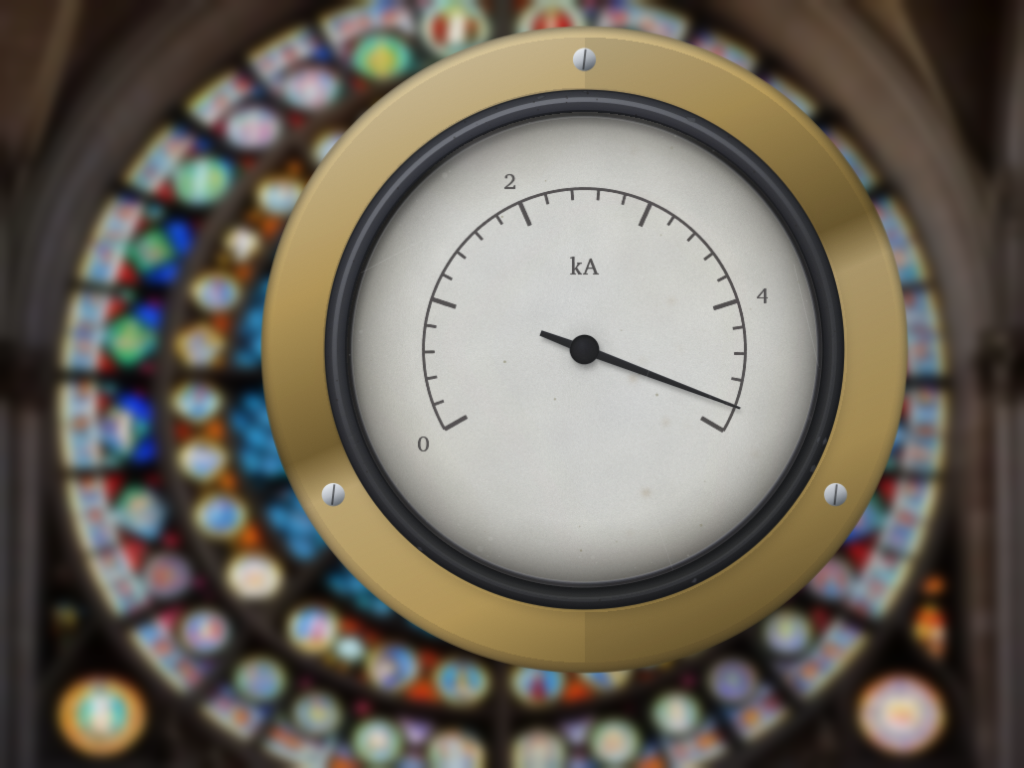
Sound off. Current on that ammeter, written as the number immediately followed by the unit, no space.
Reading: 4.8kA
